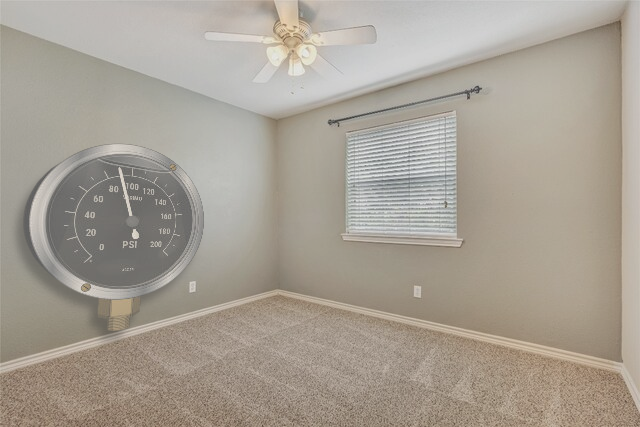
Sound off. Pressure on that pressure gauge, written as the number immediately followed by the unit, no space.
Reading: 90psi
